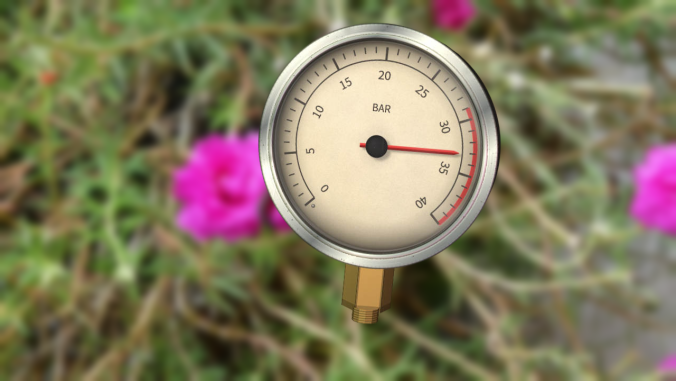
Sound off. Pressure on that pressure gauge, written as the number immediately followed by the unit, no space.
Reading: 33bar
